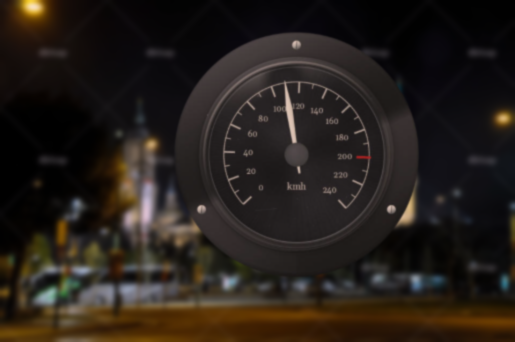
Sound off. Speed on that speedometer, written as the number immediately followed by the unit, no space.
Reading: 110km/h
